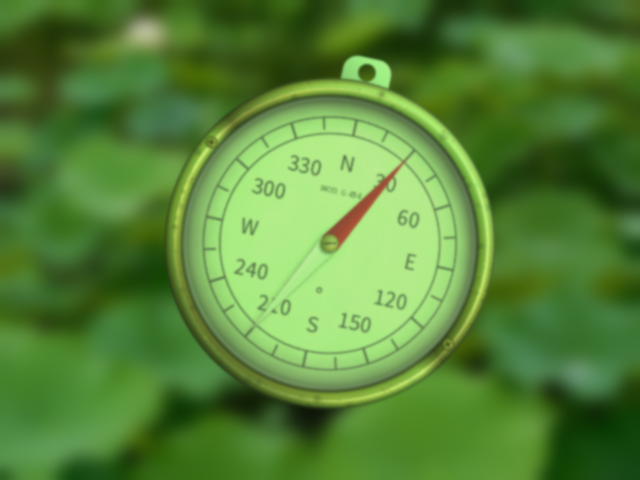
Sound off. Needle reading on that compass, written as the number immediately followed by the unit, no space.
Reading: 30°
